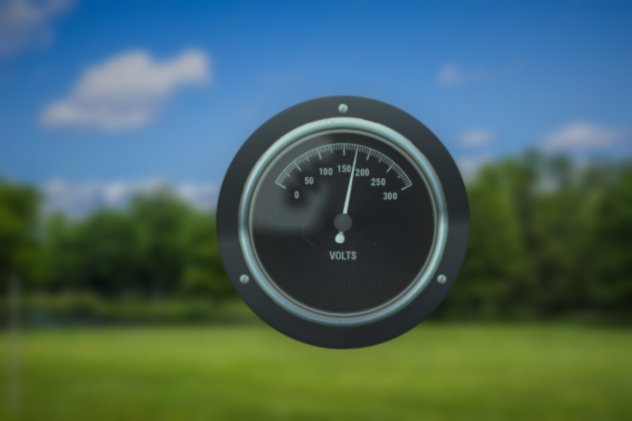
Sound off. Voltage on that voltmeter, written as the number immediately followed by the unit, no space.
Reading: 175V
